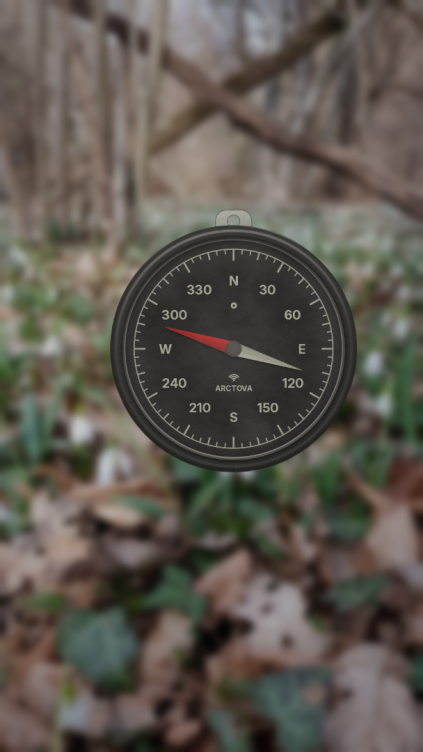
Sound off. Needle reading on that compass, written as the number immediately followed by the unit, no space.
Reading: 287.5°
